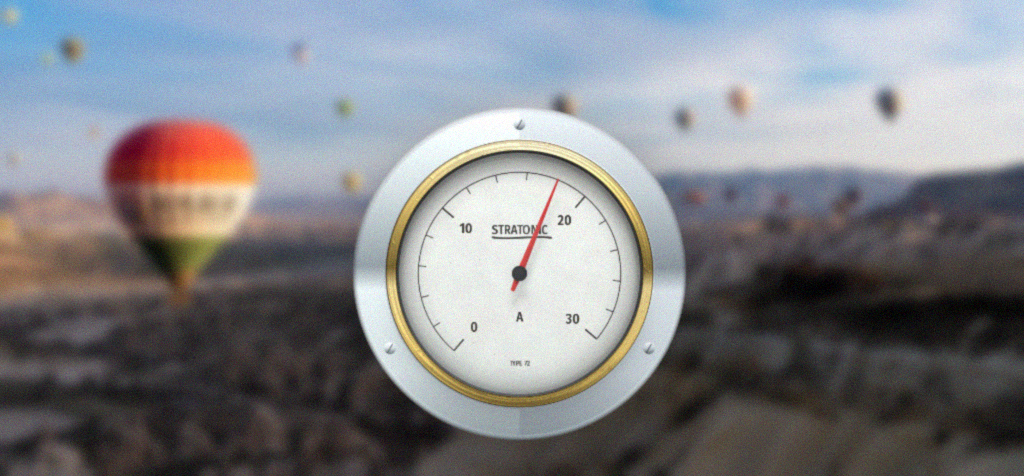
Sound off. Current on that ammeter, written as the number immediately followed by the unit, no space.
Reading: 18A
